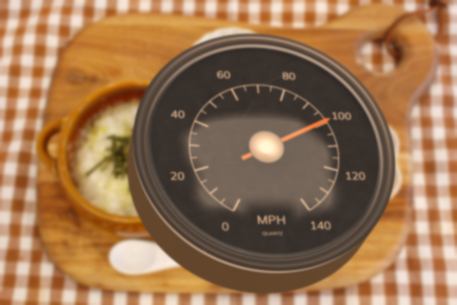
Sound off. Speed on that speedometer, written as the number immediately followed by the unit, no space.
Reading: 100mph
